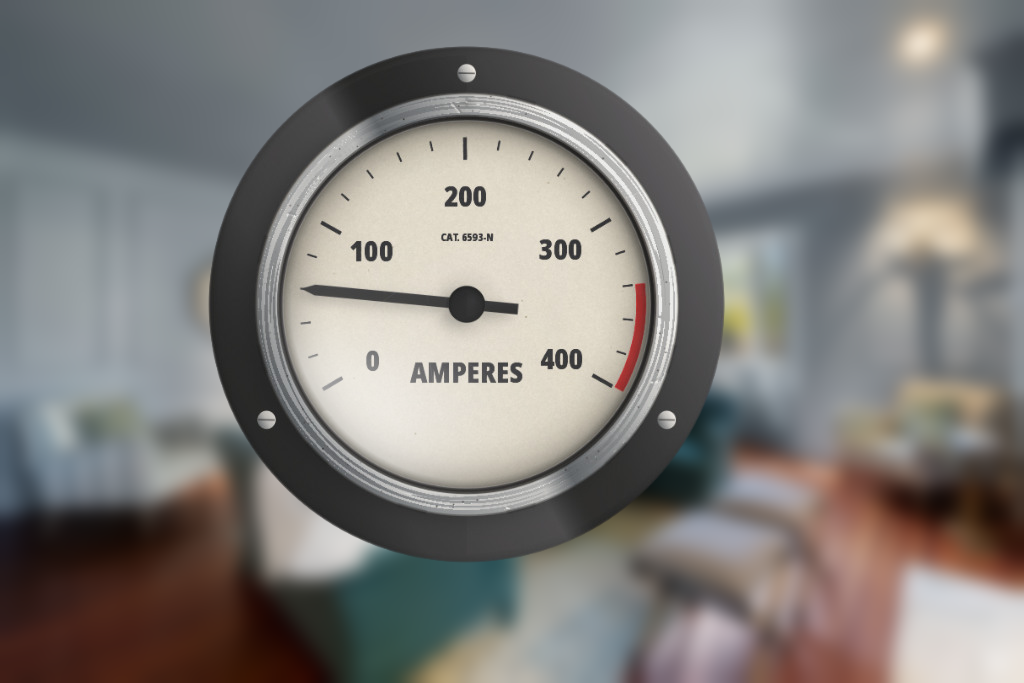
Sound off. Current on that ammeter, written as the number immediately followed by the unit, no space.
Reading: 60A
